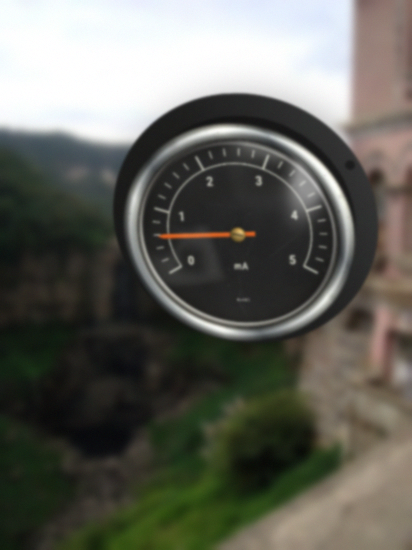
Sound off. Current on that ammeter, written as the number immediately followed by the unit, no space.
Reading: 0.6mA
